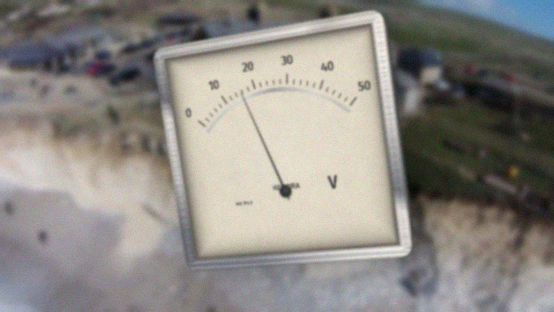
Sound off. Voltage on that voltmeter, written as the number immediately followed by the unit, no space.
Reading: 16V
